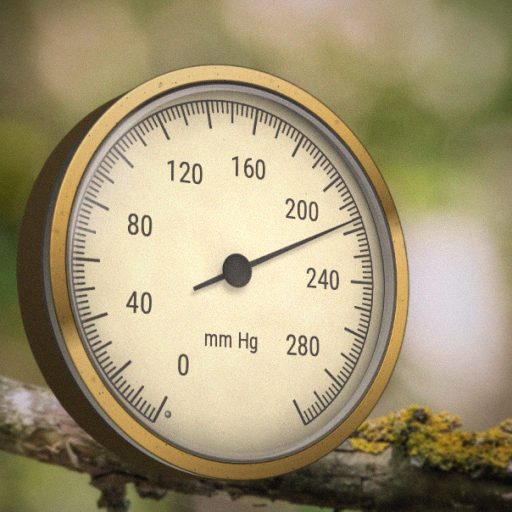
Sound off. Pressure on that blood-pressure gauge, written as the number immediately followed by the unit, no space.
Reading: 216mmHg
